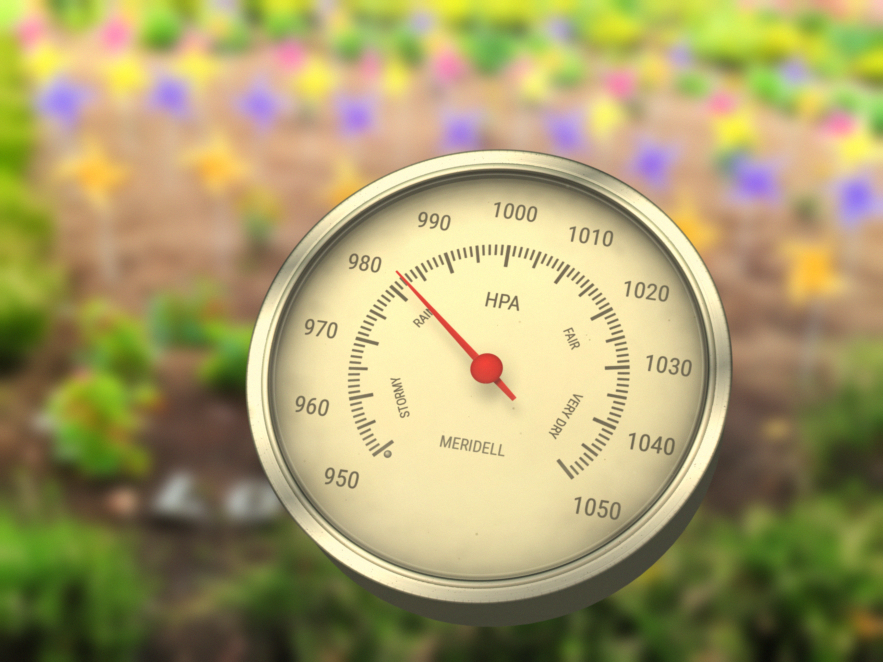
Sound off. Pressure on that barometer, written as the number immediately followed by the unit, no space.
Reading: 982hPa
